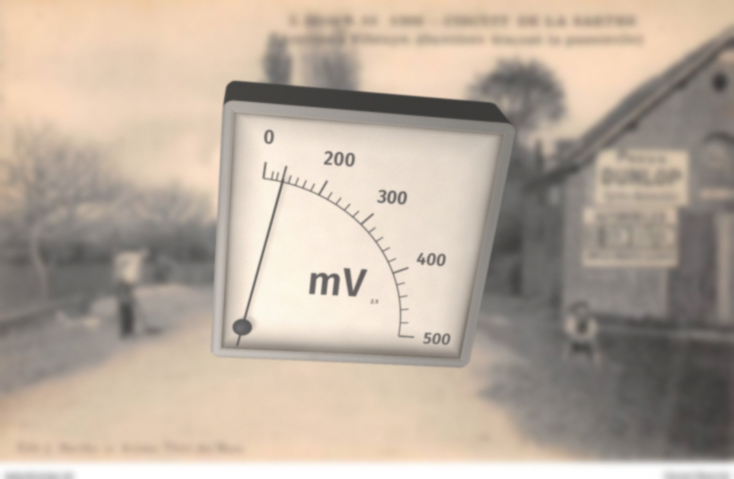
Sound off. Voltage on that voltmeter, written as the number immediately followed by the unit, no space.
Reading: 100mV
